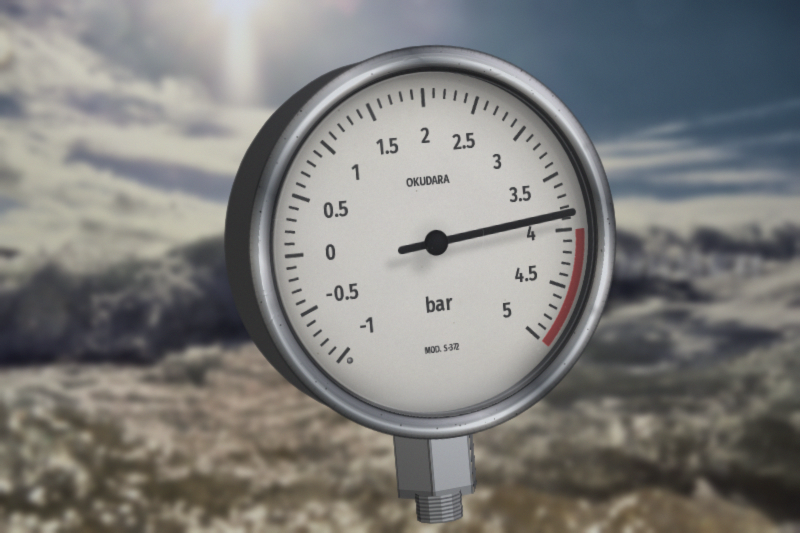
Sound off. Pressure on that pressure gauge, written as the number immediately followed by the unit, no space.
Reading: 3.85bar
